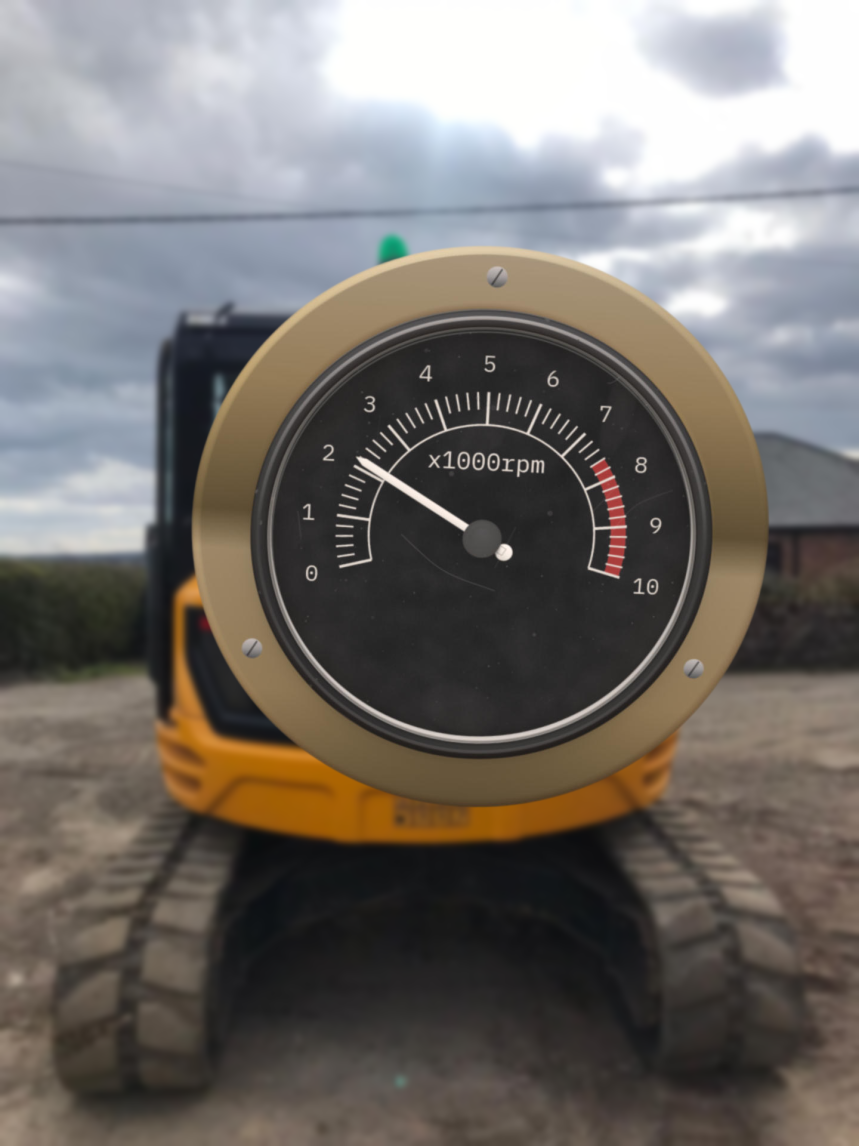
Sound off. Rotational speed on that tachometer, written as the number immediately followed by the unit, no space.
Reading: 2200rpm
